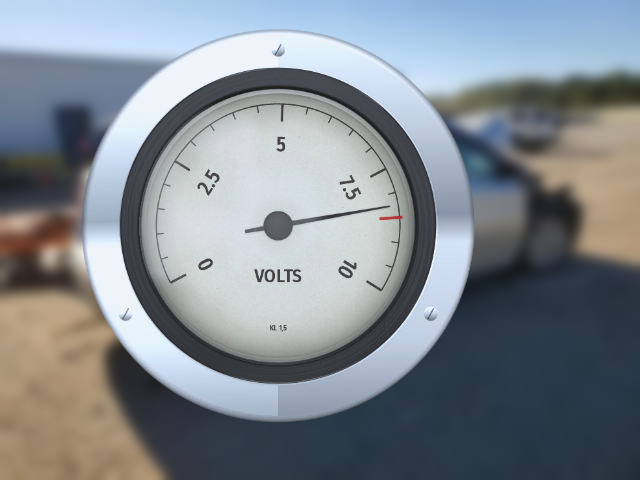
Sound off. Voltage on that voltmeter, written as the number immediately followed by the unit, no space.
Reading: 8.25V
